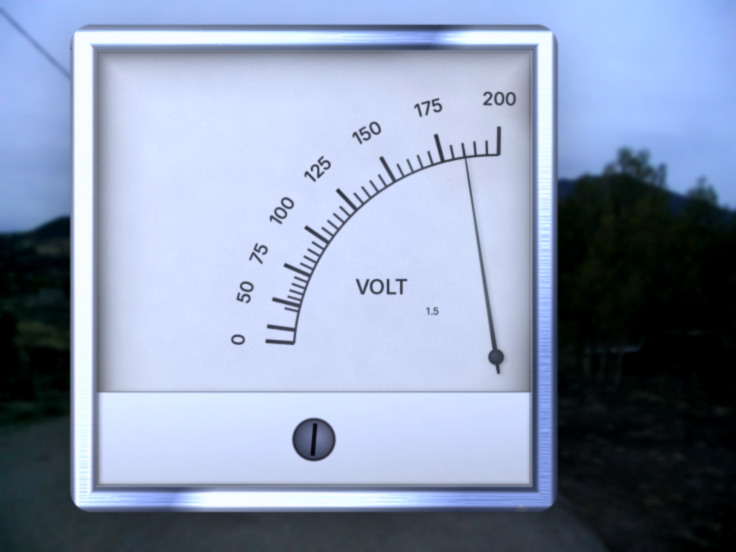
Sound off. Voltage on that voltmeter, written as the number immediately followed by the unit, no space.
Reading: 185V
